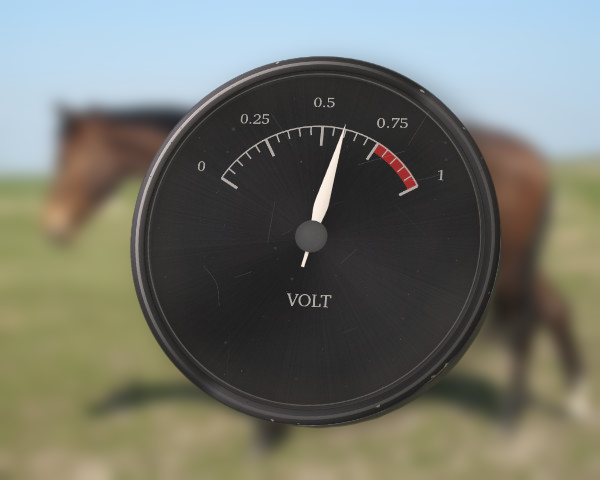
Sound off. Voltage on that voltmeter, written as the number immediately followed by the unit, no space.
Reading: 0.6V
